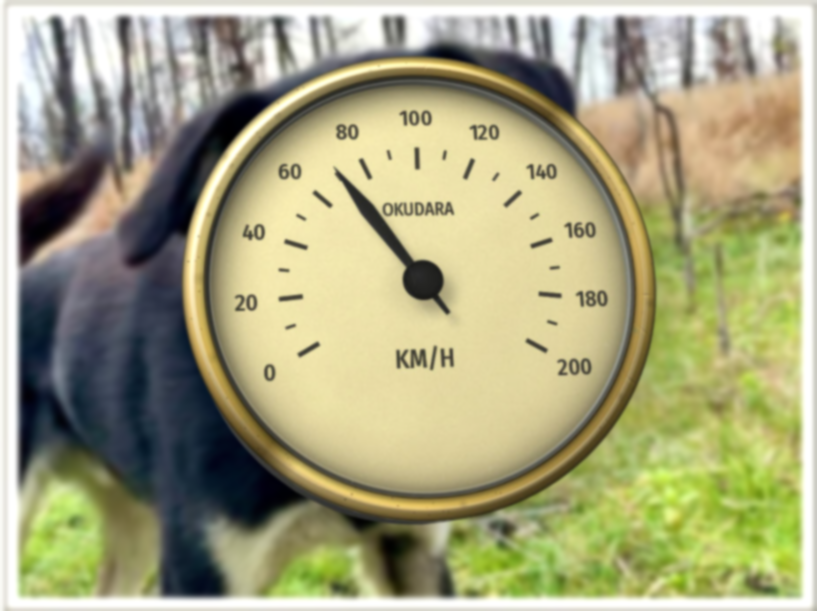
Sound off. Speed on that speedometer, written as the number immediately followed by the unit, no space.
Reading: 70km/h
